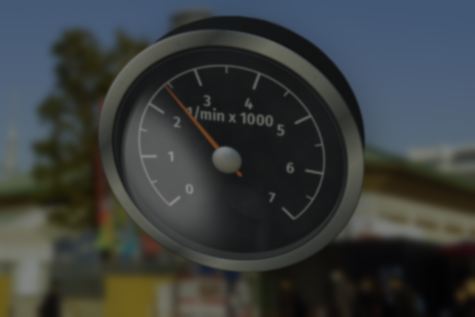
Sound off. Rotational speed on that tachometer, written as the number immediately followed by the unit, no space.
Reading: 2500rpm
